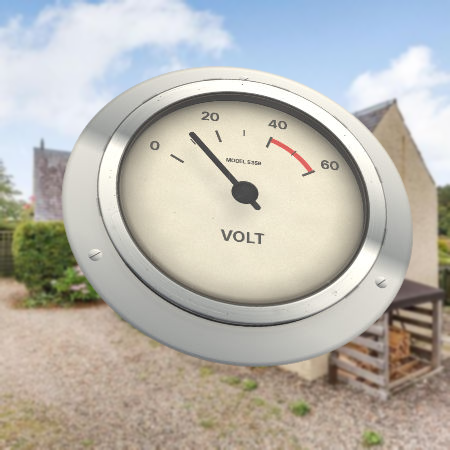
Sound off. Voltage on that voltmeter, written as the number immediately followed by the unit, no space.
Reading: 10V
